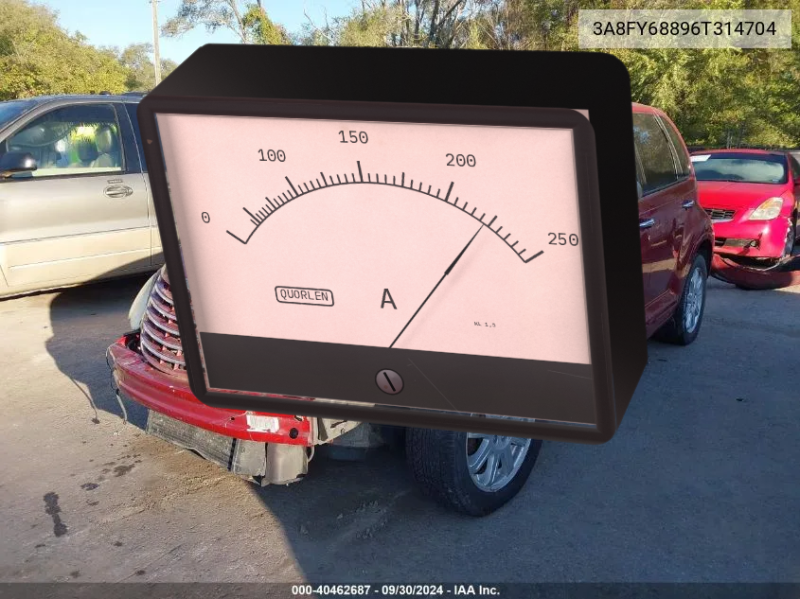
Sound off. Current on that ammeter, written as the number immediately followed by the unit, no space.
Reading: 222.5A
